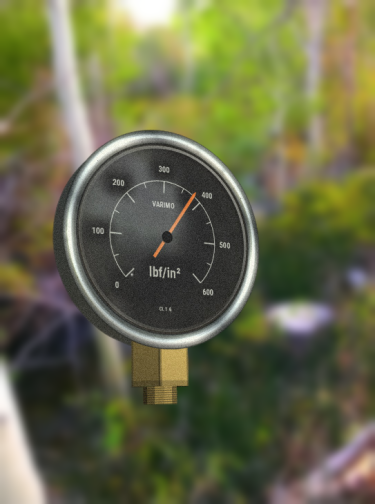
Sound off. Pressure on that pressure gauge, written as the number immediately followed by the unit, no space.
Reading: 375psi
